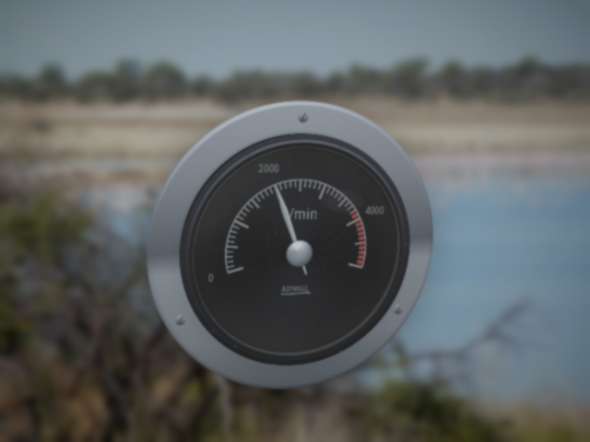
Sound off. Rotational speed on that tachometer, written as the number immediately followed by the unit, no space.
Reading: 2000rpm
